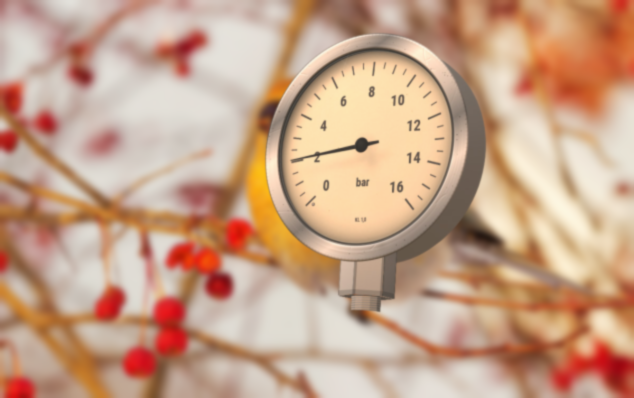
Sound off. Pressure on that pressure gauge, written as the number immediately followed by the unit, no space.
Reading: 2bar
